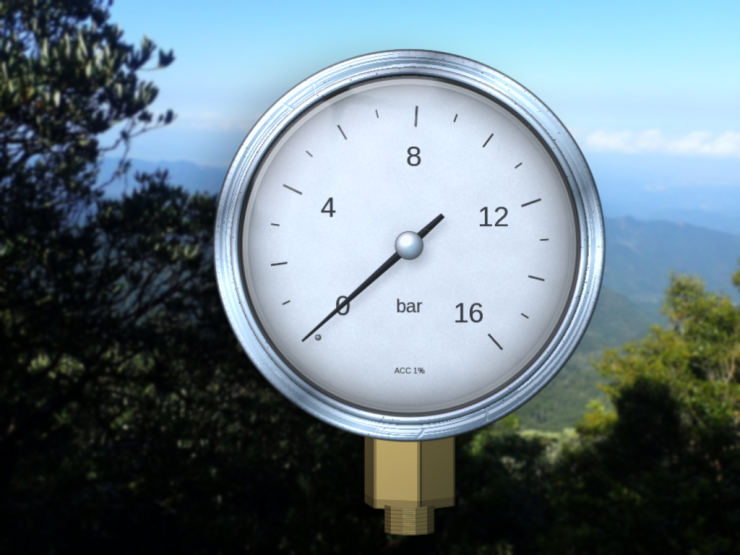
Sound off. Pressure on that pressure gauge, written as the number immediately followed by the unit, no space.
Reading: 0bar
